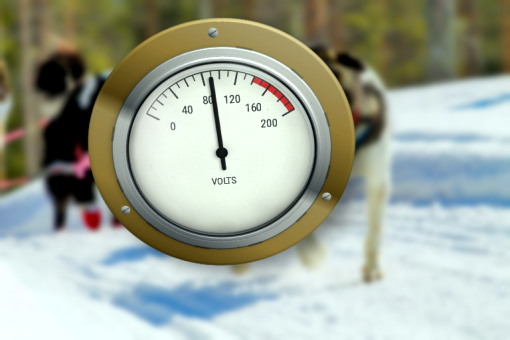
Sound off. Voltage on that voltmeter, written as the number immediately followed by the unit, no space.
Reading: 90V
